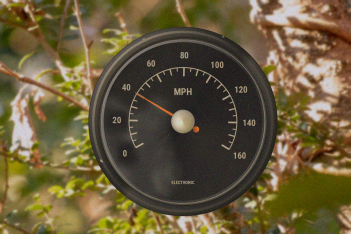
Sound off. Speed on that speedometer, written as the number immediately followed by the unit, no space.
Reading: 40mph
